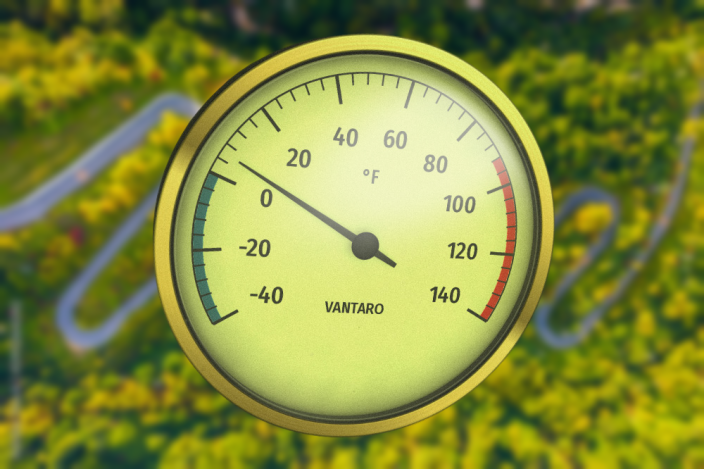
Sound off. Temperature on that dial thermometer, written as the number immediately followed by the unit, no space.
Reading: 6°F
